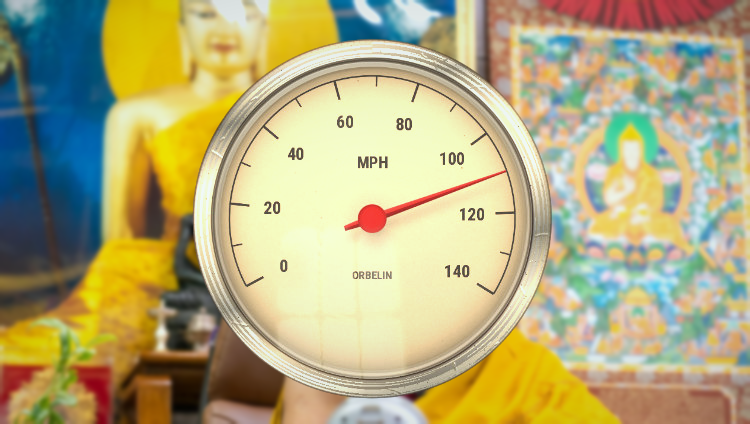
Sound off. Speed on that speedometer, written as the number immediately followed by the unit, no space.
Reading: 110mph
